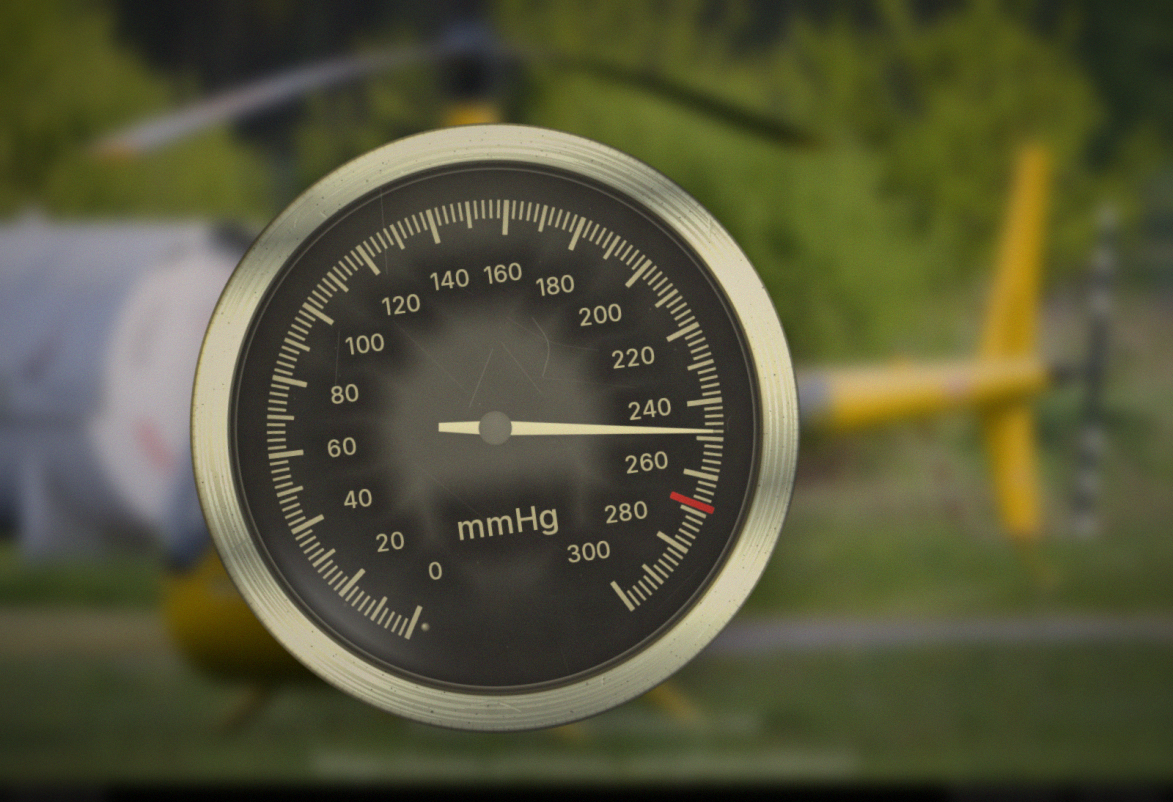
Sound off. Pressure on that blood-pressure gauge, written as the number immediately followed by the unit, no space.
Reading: 248mmHg
